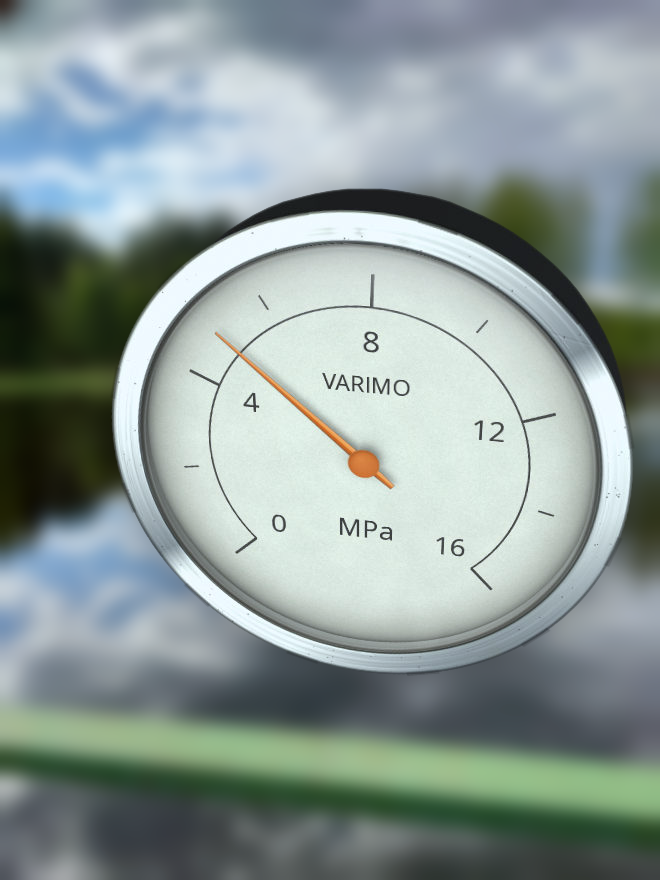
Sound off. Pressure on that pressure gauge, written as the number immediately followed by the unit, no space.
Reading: 5MPa
